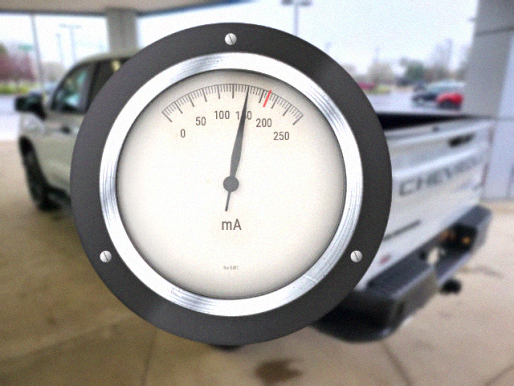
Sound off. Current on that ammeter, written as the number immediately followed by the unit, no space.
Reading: 150mA
